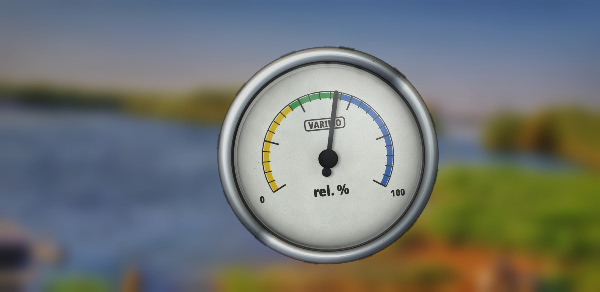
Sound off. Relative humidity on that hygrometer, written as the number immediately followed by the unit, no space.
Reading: 54%
